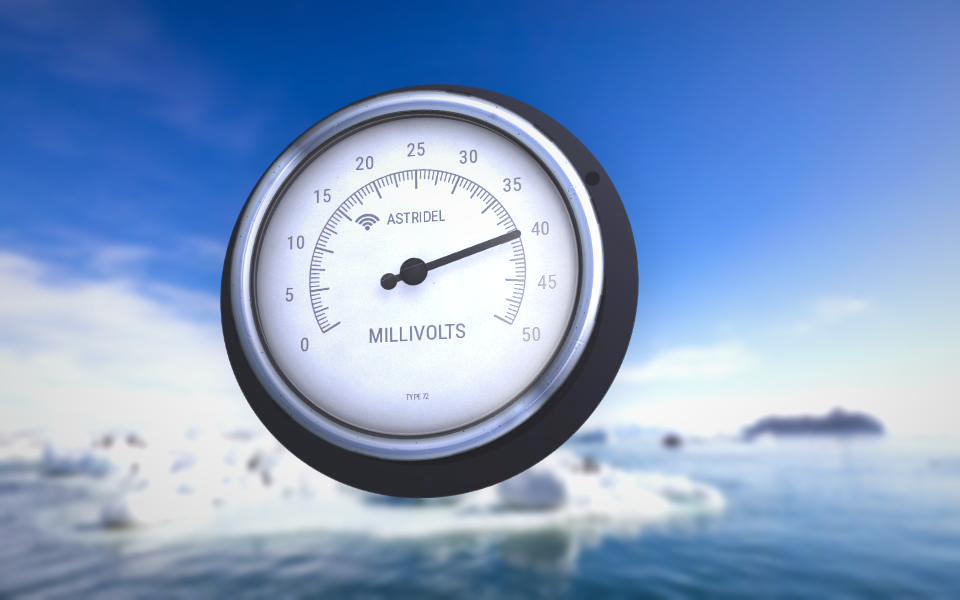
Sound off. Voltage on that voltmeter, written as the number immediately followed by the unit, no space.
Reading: 40mV
